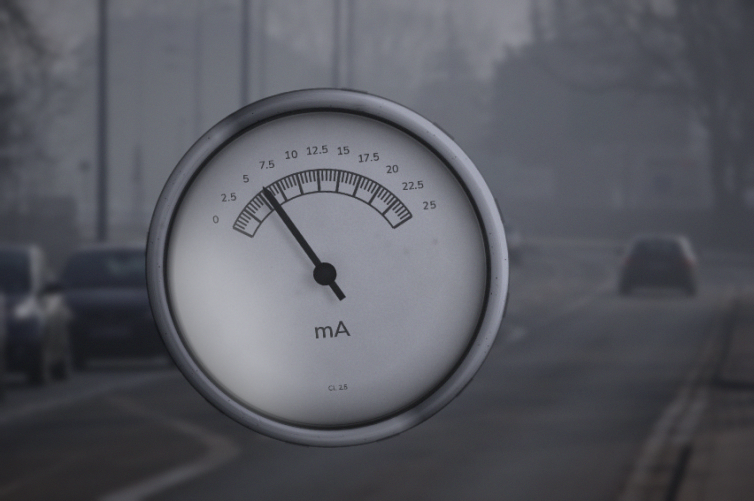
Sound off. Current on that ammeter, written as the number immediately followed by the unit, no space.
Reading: 6mA
